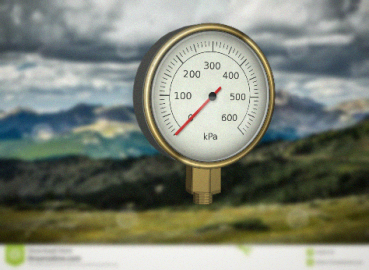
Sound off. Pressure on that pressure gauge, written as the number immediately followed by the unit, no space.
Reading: 0kPa
